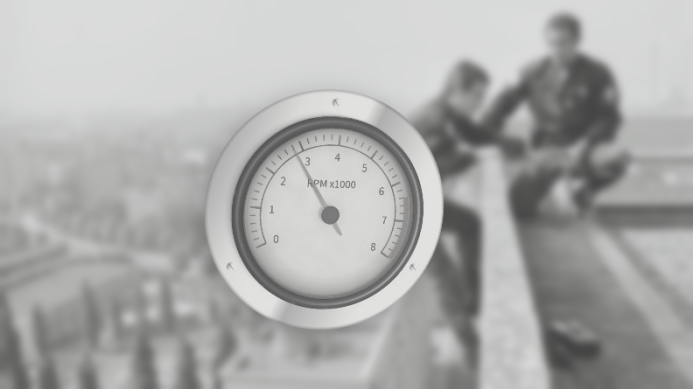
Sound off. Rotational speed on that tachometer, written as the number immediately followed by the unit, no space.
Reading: 2800rpm
